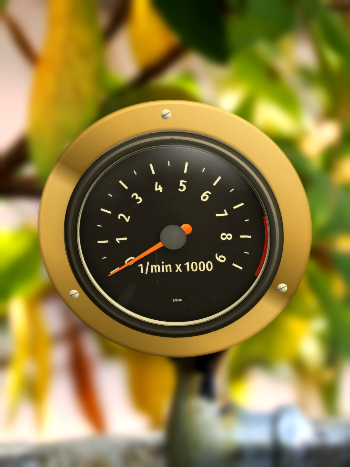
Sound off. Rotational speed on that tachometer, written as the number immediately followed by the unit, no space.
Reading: 0rpm
